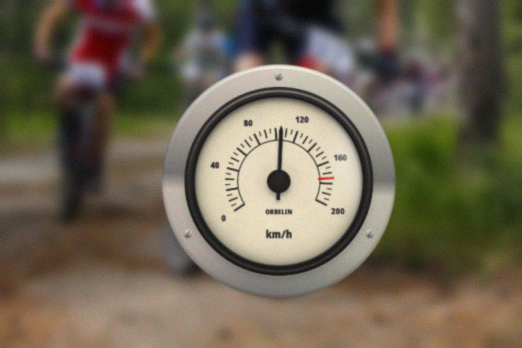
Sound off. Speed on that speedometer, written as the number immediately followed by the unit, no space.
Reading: 105km/h
